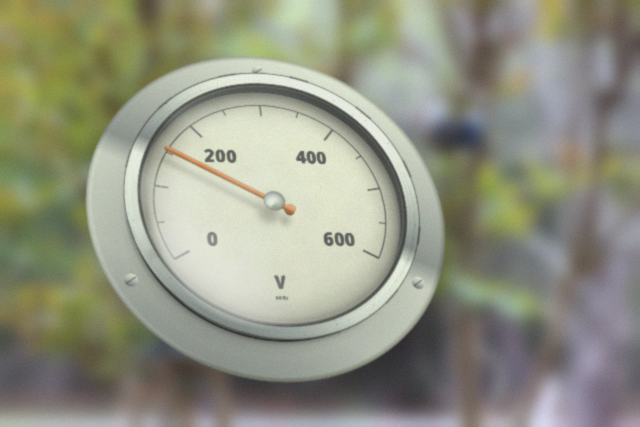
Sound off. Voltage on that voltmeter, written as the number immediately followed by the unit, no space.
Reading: 150V
